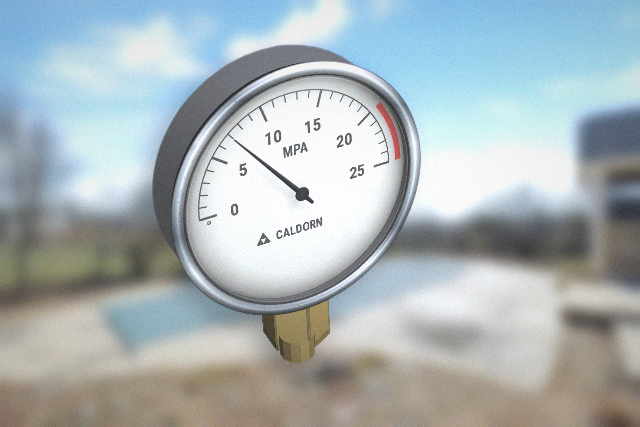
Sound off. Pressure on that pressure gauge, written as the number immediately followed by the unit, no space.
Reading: 7MPa
